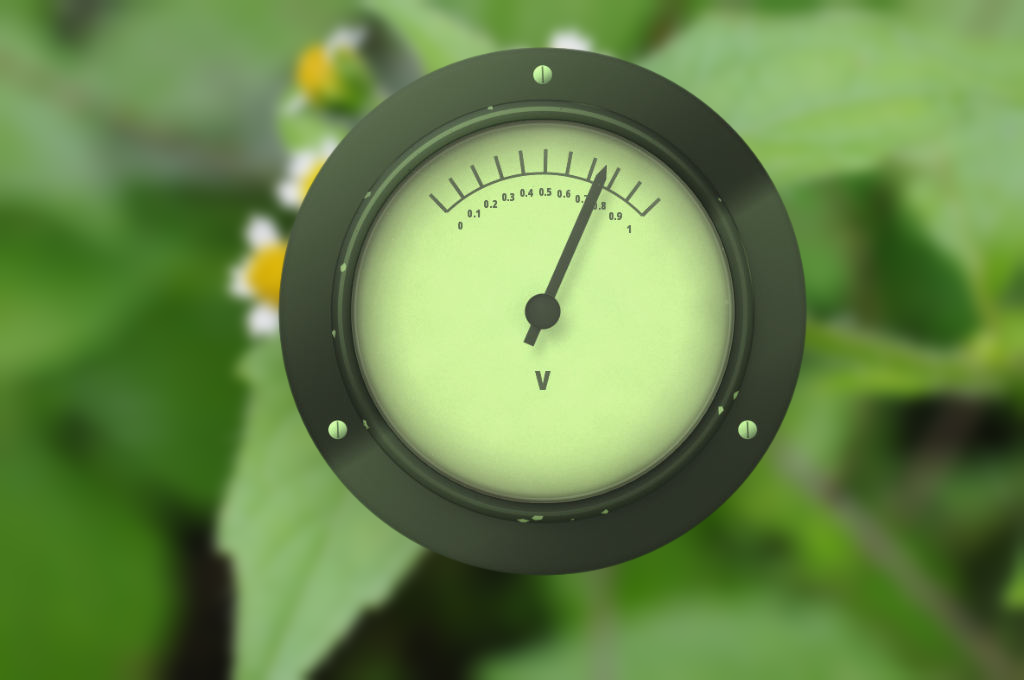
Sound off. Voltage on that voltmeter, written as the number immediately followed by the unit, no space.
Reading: 0.75V
